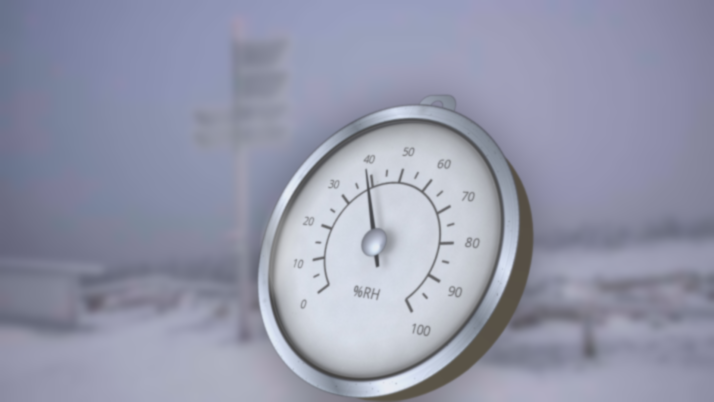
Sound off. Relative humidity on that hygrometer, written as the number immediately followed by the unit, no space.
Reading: 40%
